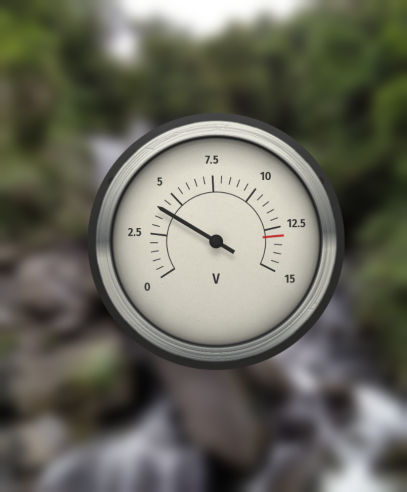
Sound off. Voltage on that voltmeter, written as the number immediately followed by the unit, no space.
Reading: 4V
